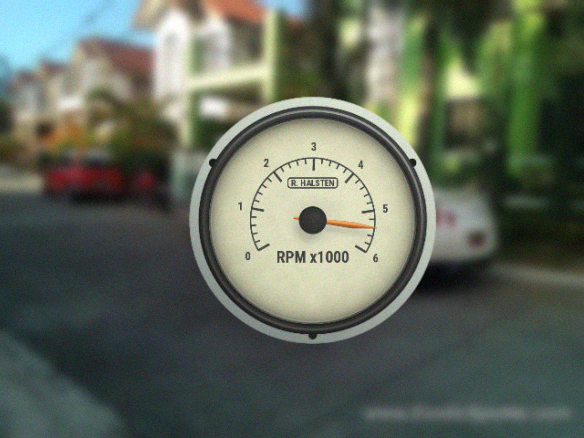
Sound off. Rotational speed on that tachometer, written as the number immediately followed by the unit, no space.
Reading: 5400rpm
